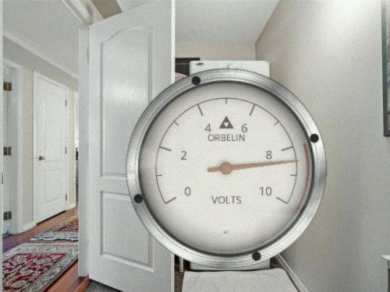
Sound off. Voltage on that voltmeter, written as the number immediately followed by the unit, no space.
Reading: 8.5V
